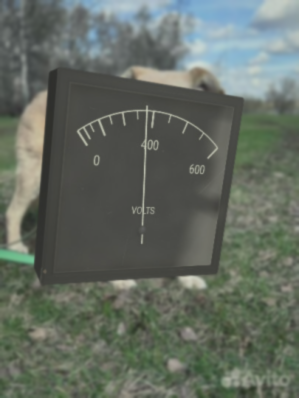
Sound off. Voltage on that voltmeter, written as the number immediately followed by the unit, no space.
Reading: 375V
